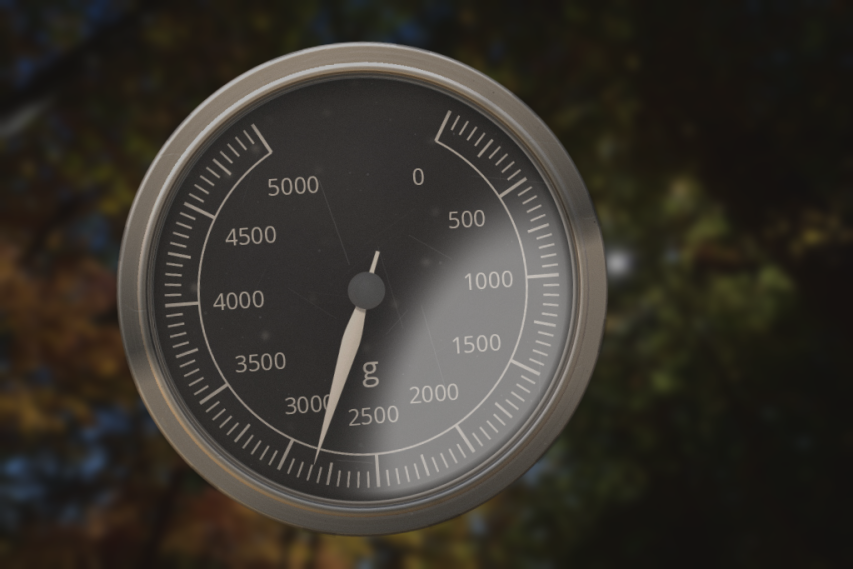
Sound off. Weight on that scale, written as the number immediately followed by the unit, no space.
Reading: 2850g
